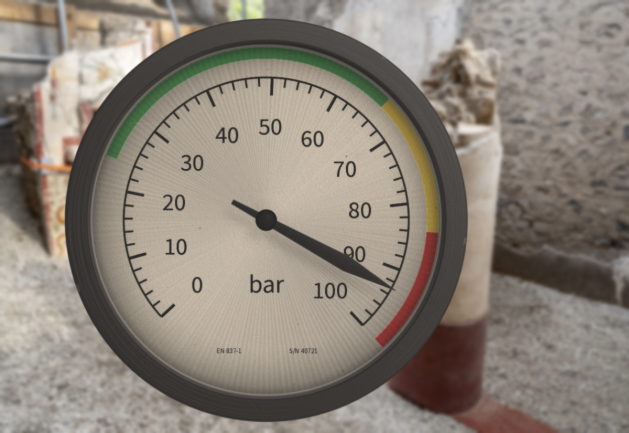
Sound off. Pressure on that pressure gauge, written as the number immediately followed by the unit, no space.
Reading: 93bar
